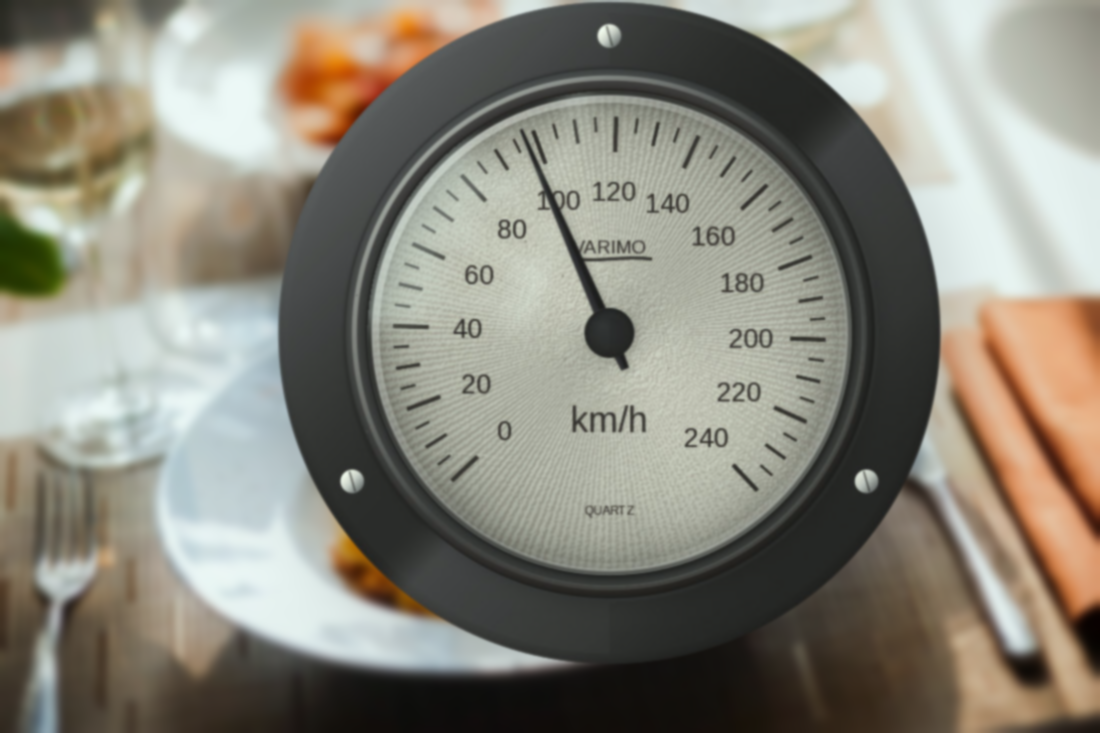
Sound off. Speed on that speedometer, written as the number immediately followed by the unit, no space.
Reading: 97.5km/h
